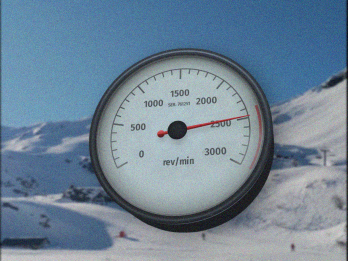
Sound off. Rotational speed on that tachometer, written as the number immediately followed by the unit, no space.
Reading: 2500rpm
